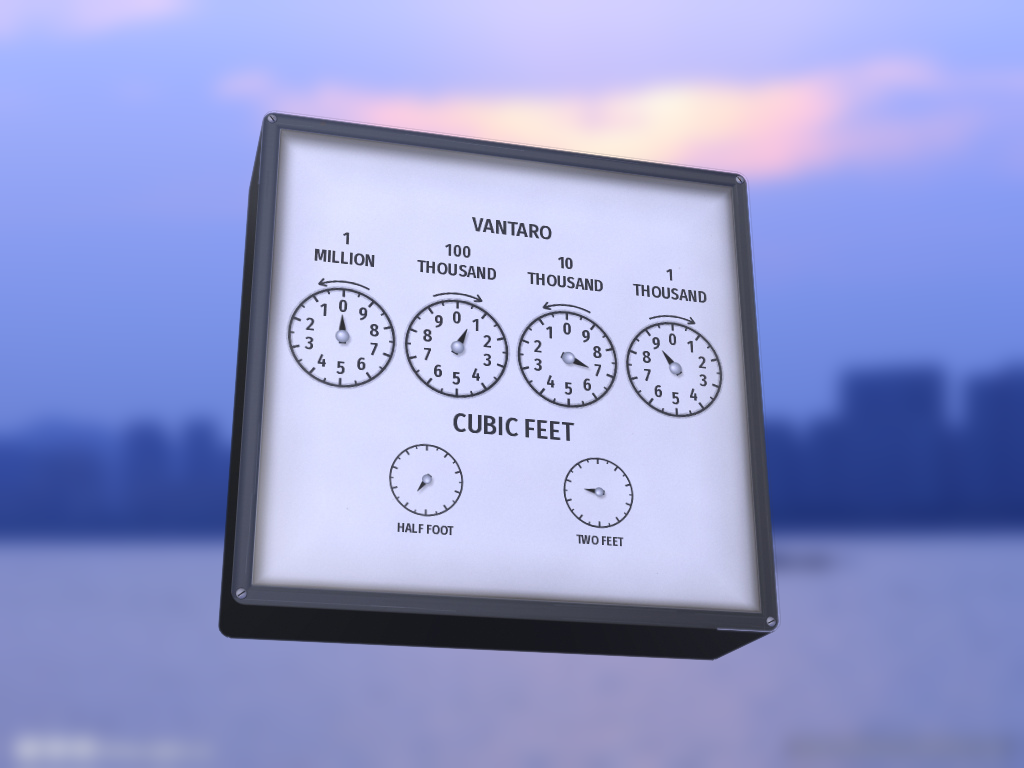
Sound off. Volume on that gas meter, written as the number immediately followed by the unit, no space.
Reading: 6900ft³
